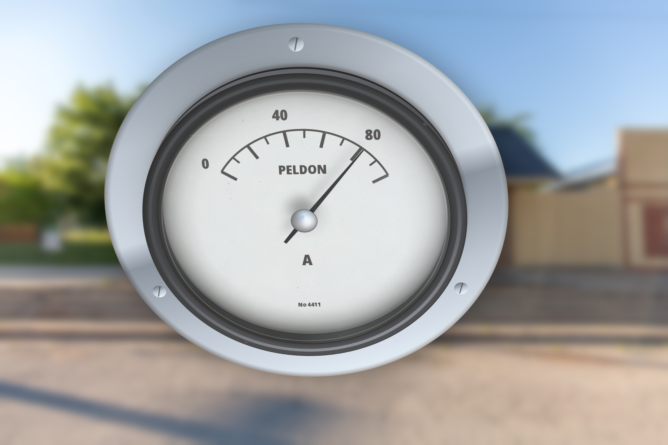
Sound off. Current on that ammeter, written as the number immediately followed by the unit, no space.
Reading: 80A
